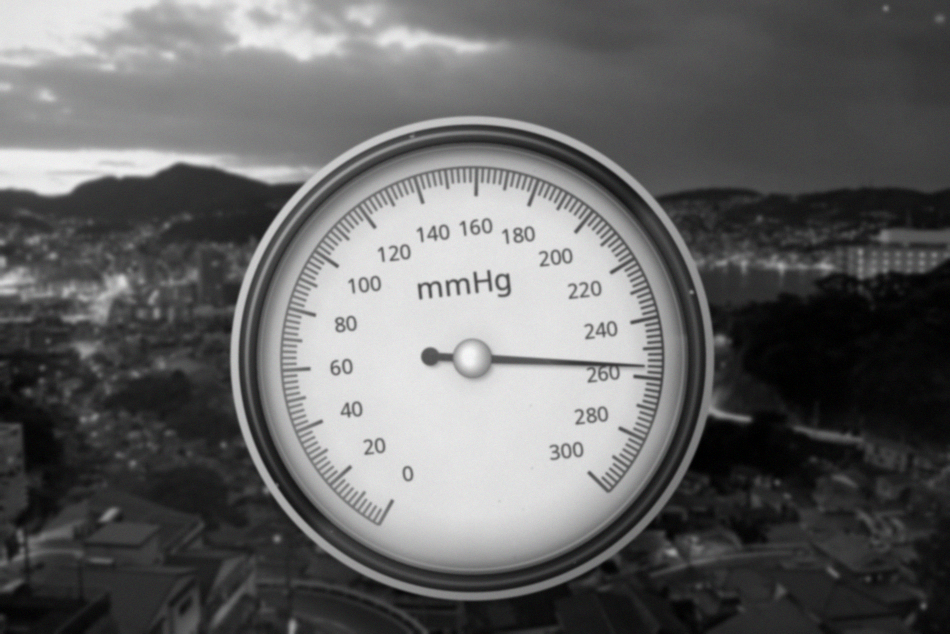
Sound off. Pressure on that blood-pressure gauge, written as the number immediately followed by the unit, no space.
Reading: 256mmHg
